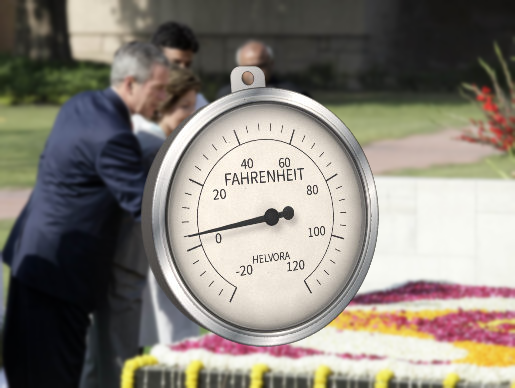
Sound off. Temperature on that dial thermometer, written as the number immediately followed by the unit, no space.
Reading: 4°F
